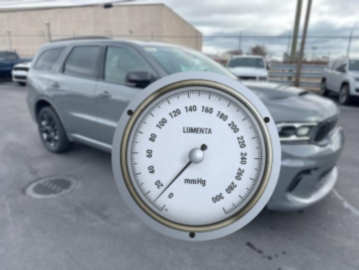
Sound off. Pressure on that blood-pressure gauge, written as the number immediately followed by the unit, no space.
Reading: 10mmHg
